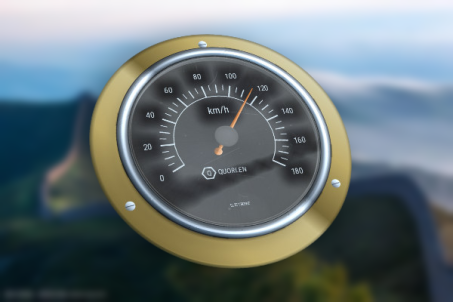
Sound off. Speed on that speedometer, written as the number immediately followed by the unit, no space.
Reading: 115km/h
